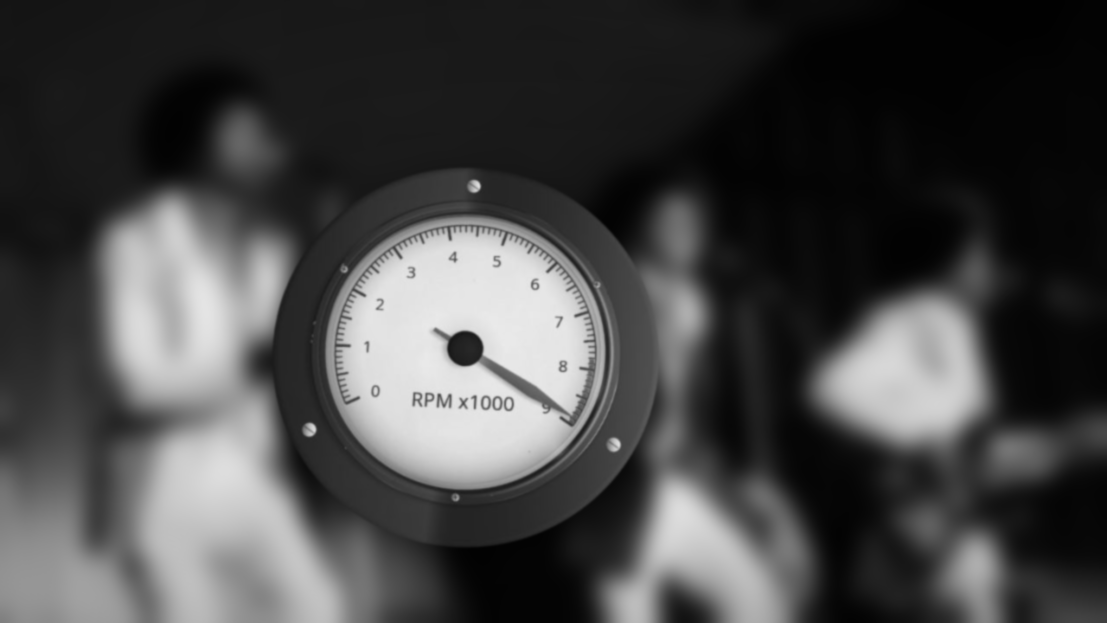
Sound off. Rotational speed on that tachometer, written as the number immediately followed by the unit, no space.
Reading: 8900rpm
